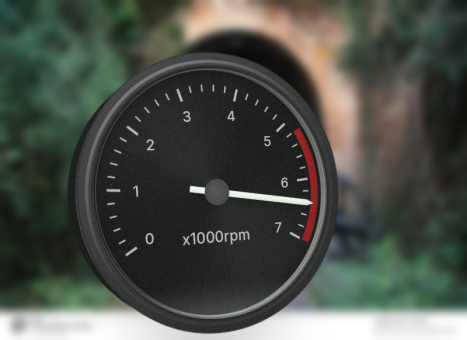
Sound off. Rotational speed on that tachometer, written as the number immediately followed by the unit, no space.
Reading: 6400rpm
